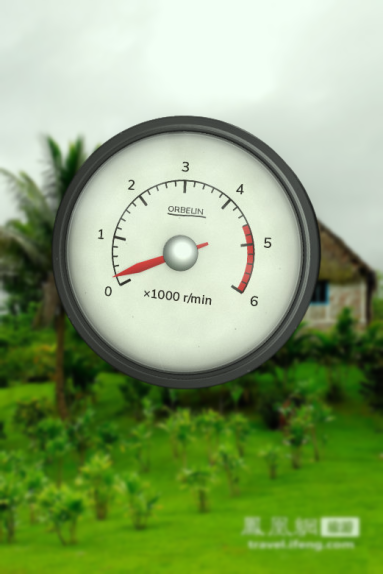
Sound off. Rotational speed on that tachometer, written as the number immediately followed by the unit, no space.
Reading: 200rpm
